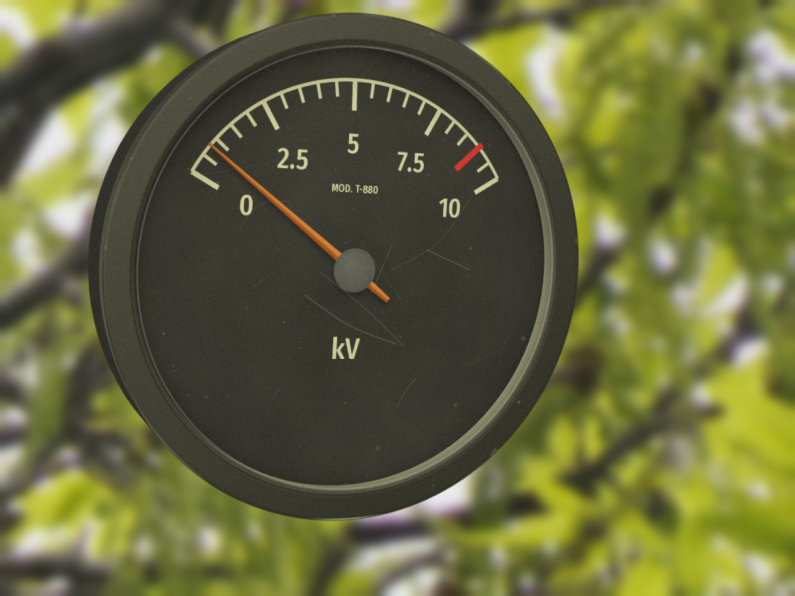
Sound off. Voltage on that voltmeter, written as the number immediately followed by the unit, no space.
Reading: 0.75kV
